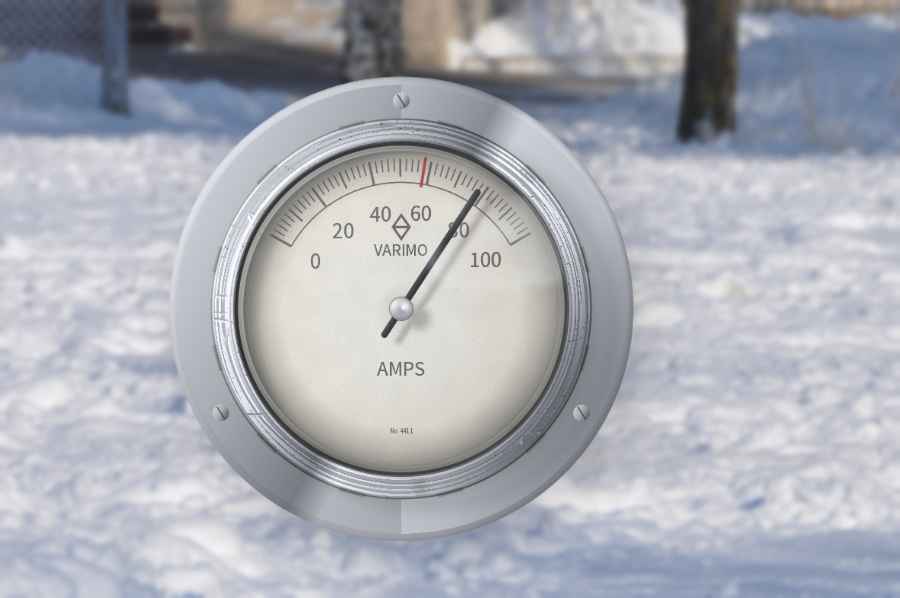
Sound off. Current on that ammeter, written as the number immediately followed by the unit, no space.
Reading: 78A
